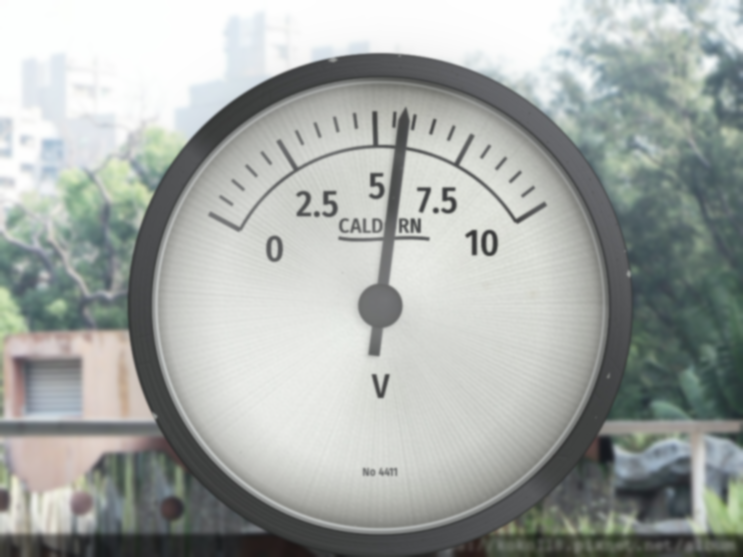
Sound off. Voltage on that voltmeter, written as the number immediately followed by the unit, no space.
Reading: 5.75V
